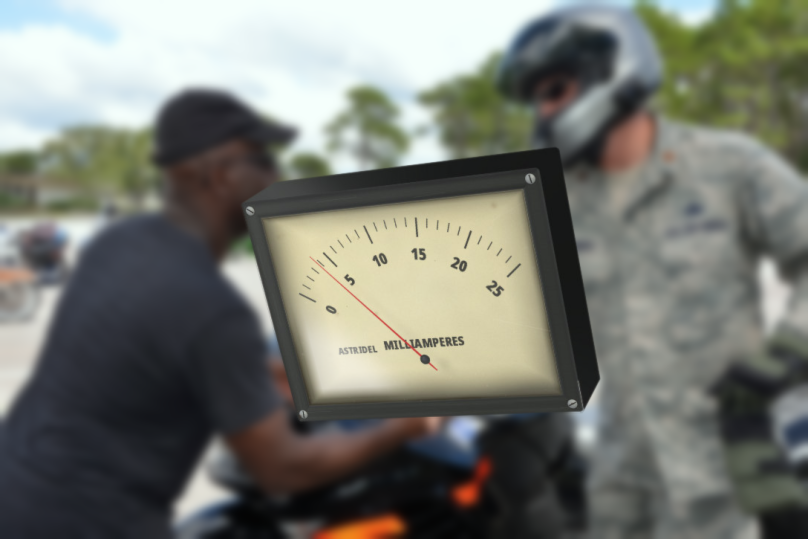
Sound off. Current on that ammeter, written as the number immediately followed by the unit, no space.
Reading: 4mA
